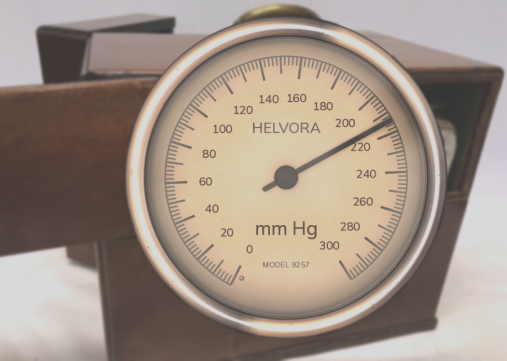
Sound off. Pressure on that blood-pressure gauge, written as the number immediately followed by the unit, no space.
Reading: 214mmHg
